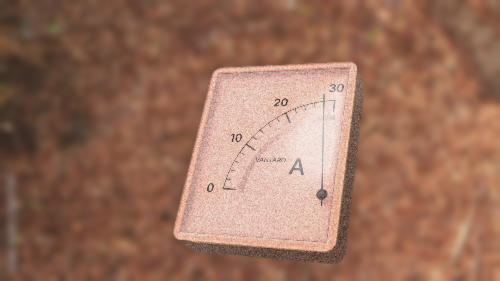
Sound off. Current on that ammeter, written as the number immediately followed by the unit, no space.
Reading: 28A
